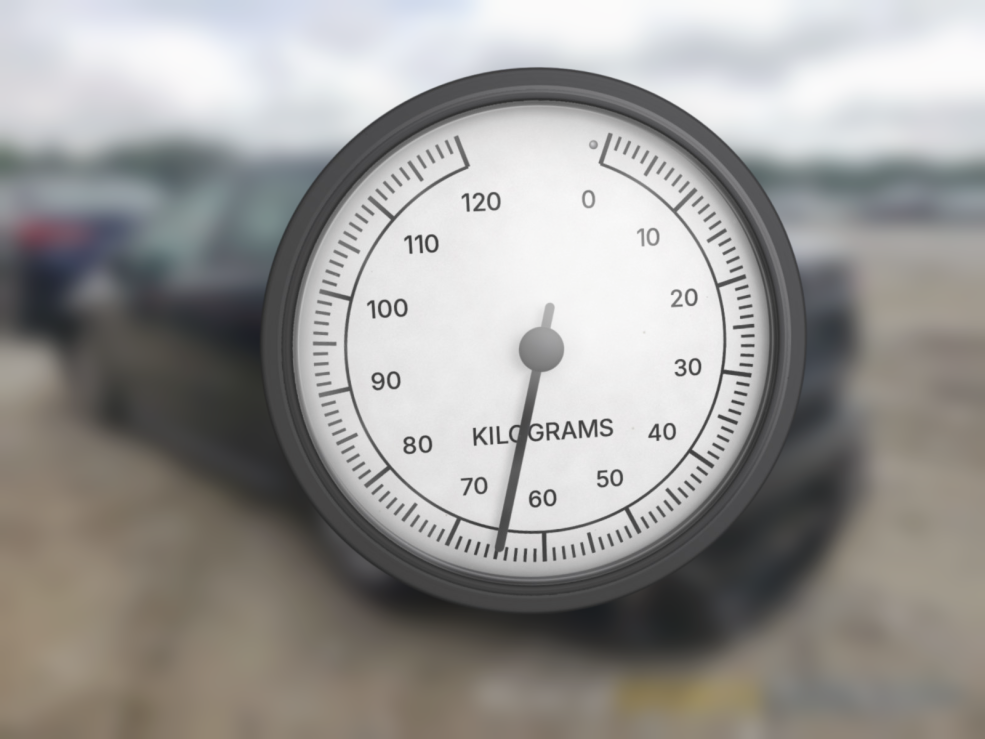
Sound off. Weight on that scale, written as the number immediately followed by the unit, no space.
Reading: 65kg
